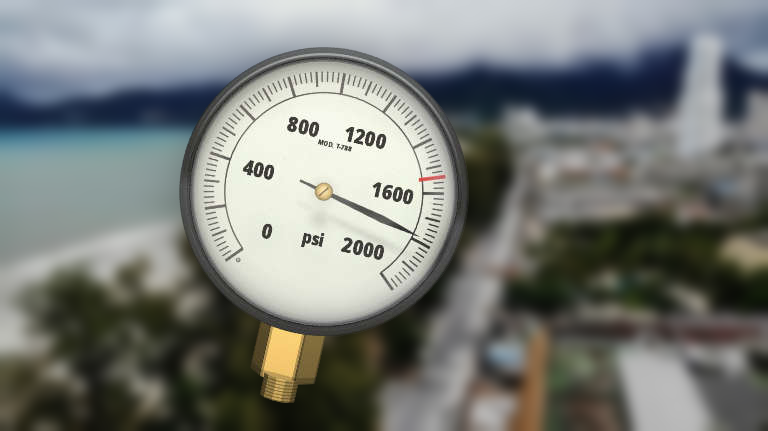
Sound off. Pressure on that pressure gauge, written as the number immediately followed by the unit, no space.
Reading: 1780psi
